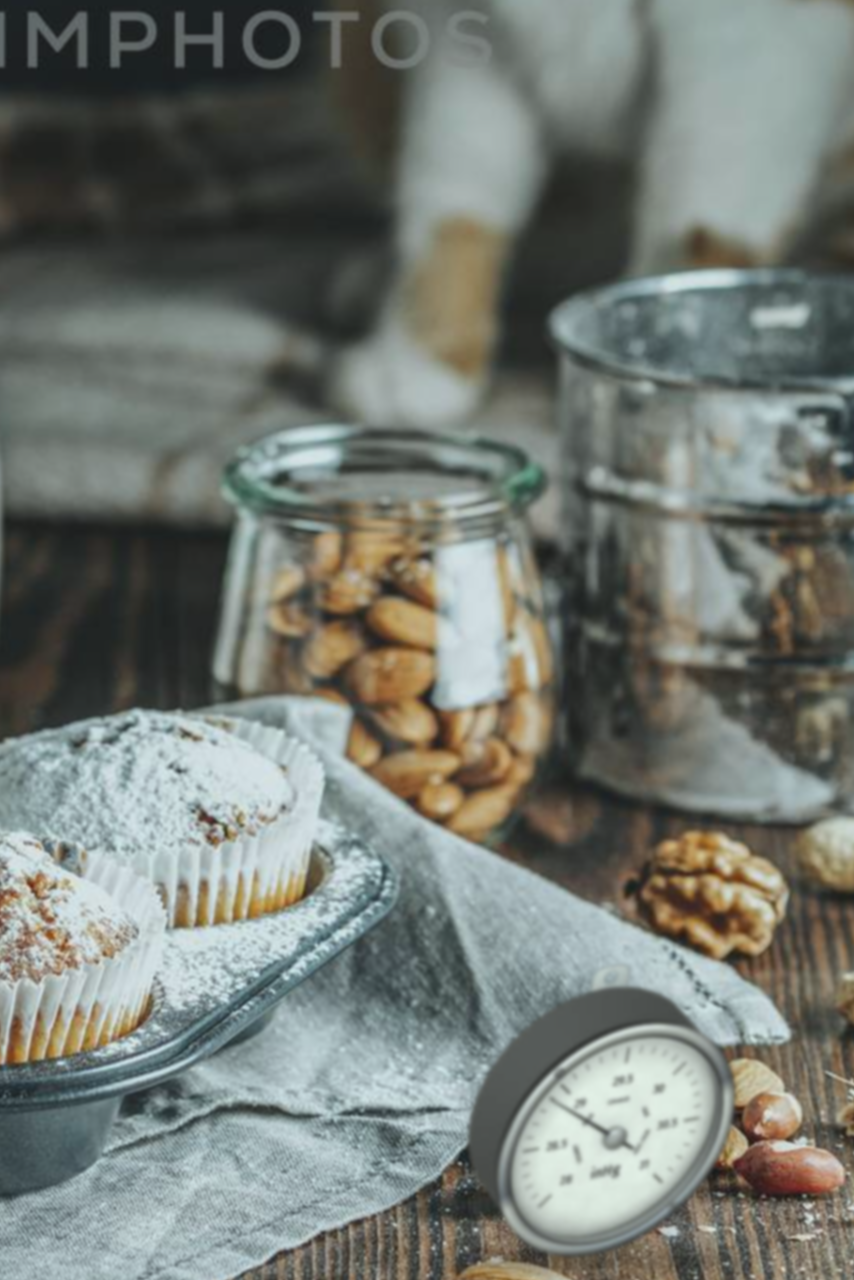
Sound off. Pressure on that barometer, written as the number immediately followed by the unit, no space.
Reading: 28.9inHg
